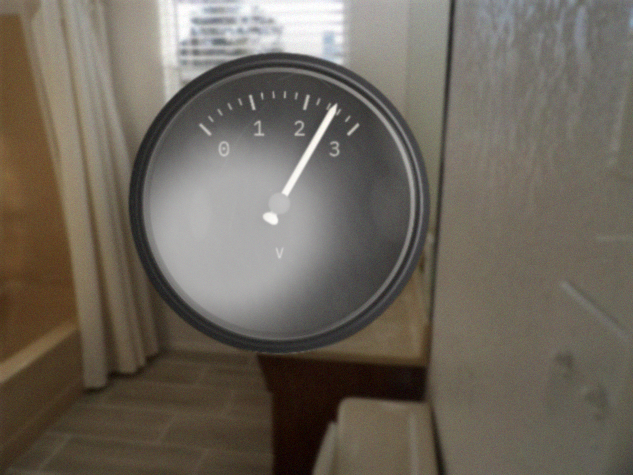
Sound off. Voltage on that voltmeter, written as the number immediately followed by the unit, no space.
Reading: 2.5V
